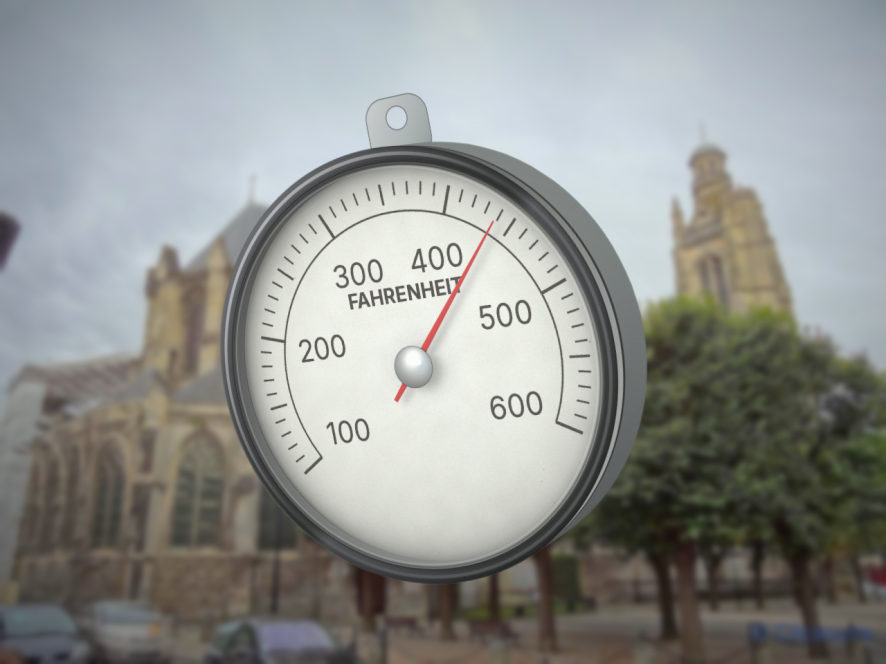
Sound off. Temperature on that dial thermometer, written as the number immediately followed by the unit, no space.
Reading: 440°F
